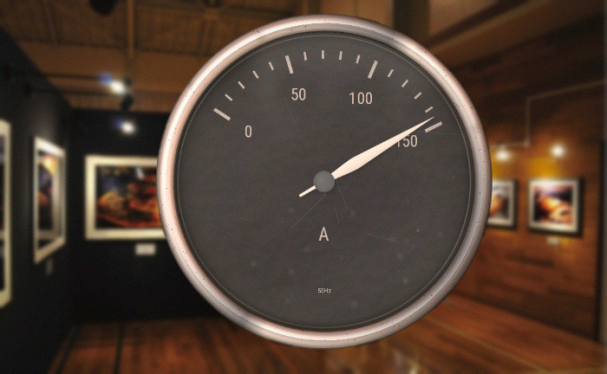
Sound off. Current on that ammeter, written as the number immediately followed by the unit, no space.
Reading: 145A
